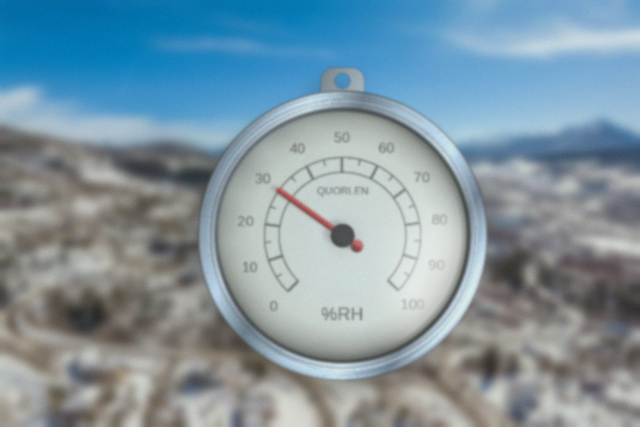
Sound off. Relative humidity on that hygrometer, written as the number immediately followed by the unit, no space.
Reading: 30%
